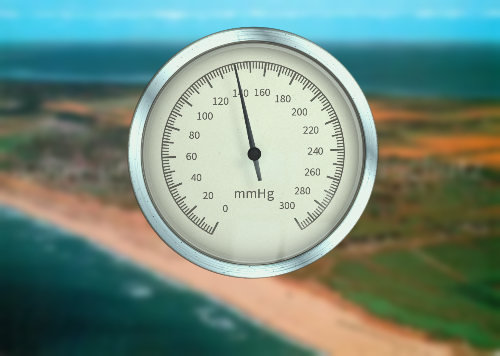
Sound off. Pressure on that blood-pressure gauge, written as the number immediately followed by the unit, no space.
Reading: 140mmHg
